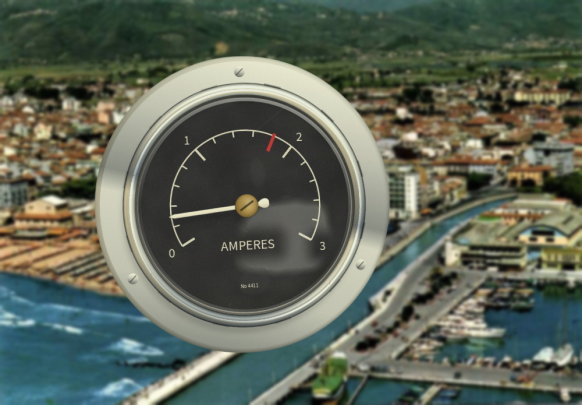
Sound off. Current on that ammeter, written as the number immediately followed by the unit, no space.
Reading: 0.3A
